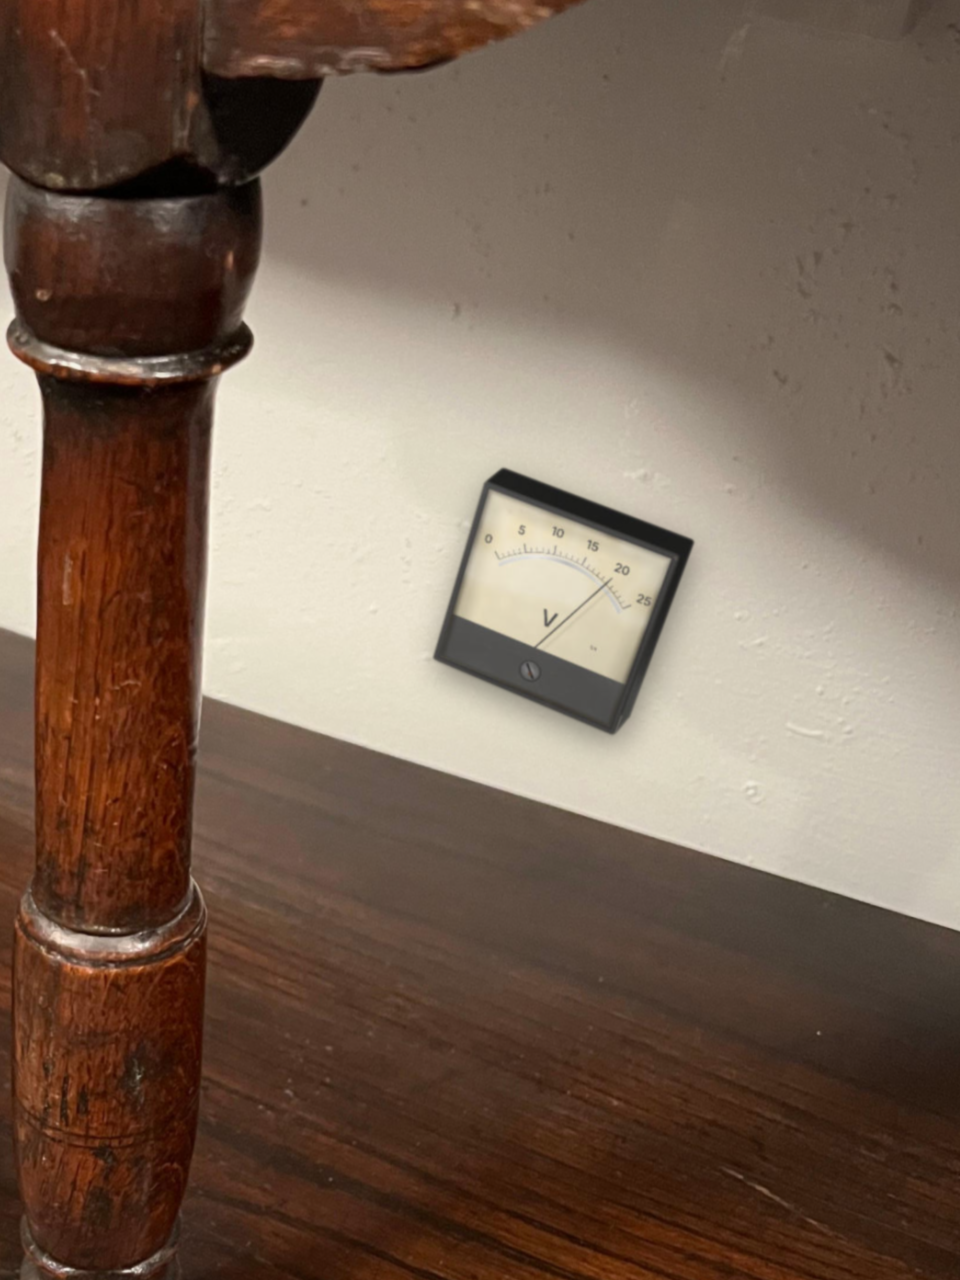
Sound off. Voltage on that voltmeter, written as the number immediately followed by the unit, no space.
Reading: 20V
